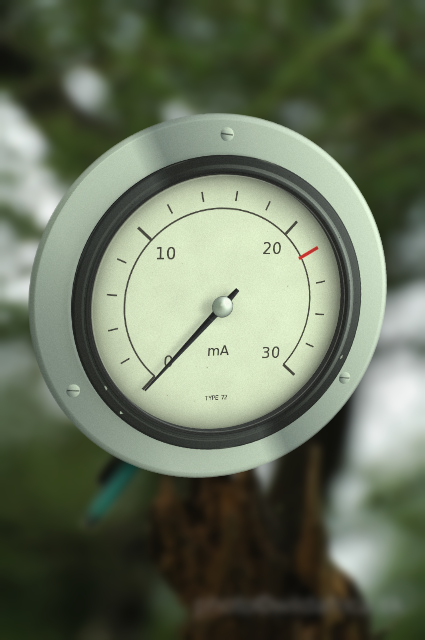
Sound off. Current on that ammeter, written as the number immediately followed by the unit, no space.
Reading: 0mA
